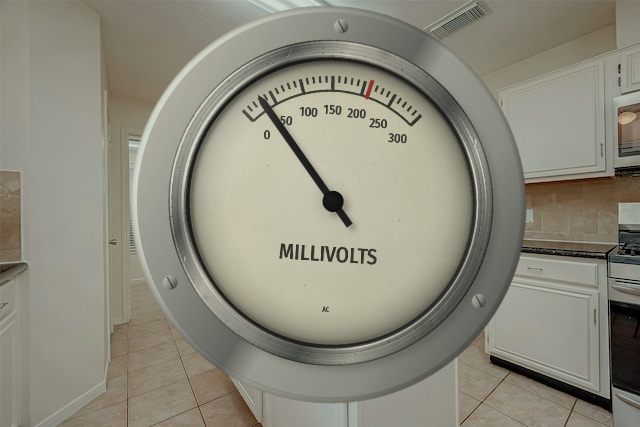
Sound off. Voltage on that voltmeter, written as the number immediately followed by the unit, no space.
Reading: 30mV
